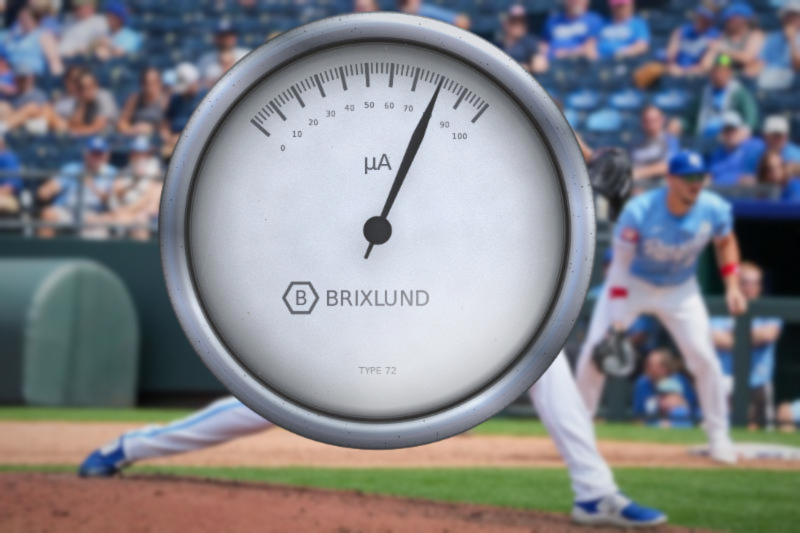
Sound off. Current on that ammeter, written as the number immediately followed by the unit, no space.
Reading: 80µA
